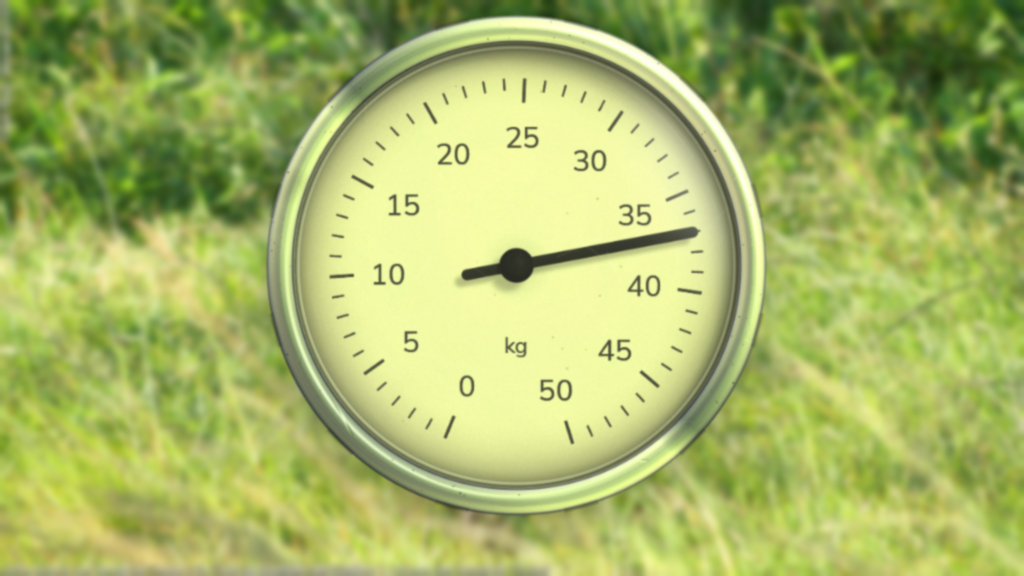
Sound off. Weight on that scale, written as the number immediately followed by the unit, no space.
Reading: 37kg
